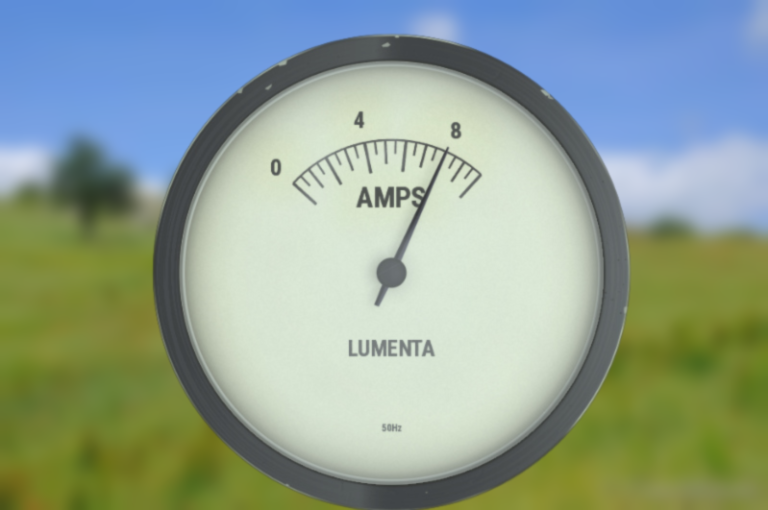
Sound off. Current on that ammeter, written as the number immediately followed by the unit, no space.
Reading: 8A
